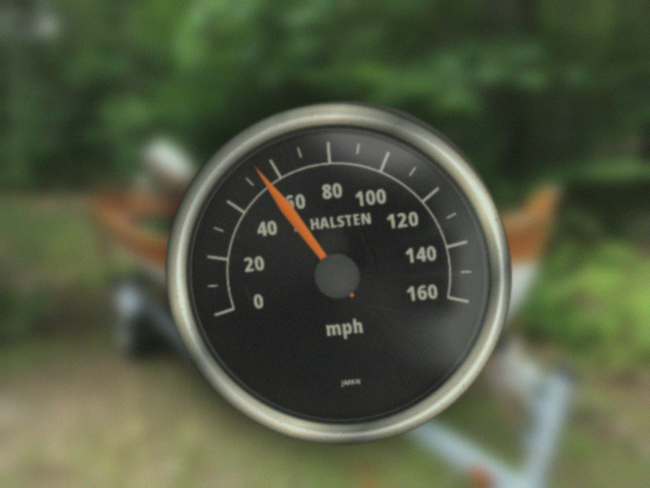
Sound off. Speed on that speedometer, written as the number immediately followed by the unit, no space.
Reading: 55mph
